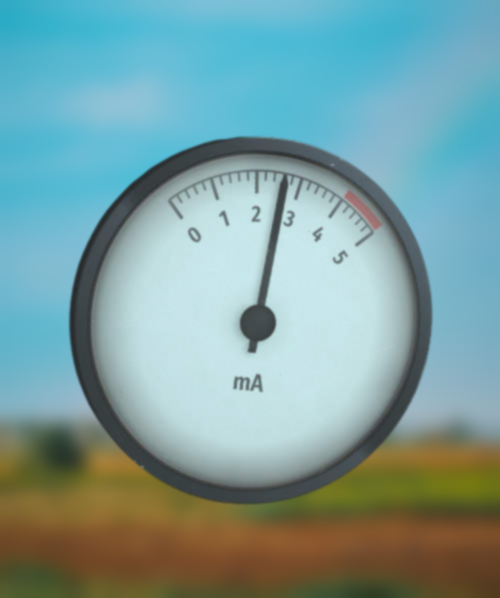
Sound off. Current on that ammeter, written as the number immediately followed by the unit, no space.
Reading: 2.6mA
